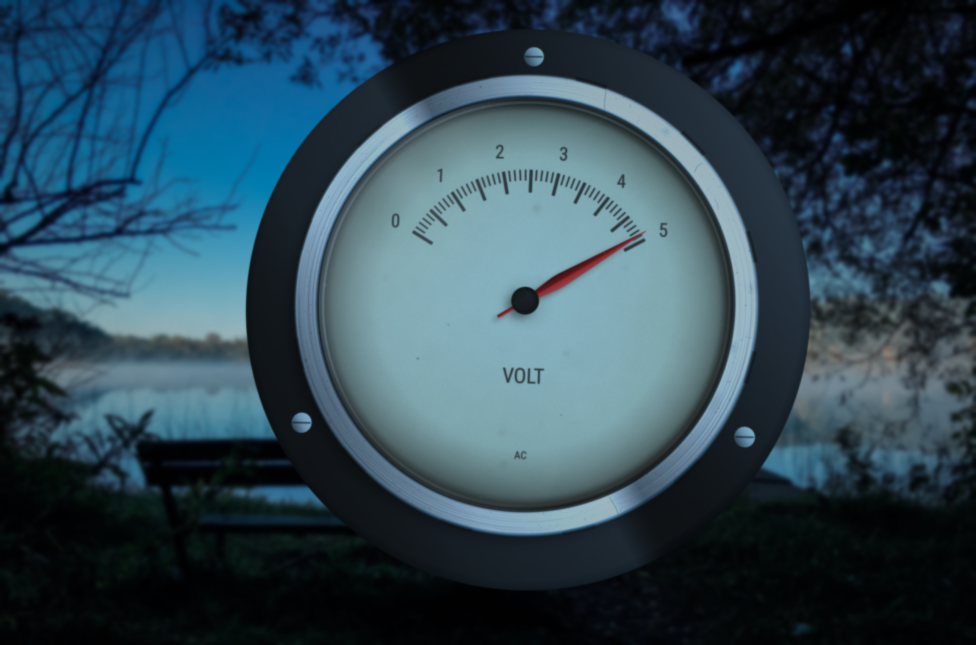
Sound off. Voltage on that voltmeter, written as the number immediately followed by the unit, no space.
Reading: 4.9V
